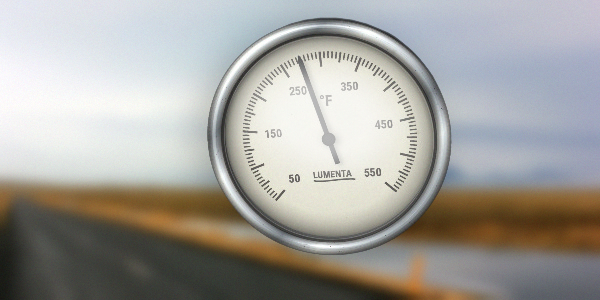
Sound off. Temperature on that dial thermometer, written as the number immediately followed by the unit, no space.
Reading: 275°F
